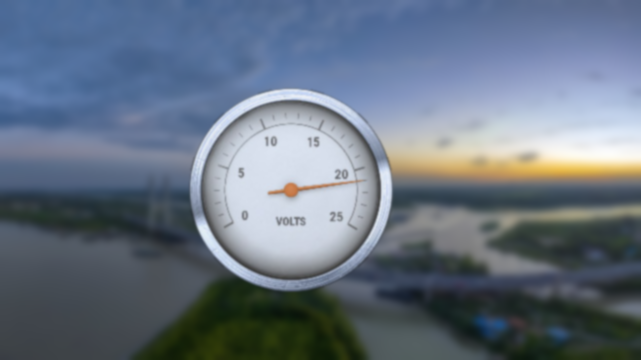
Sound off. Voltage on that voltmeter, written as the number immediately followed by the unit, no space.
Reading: 21V
